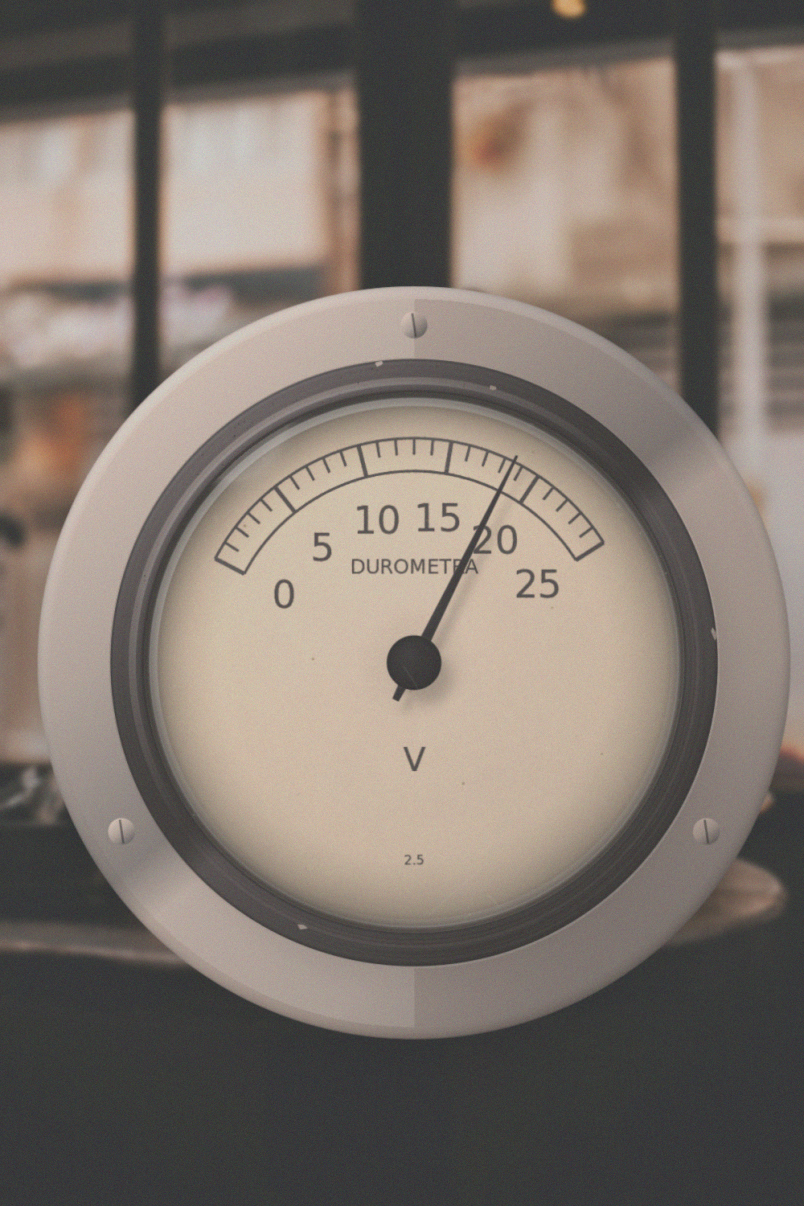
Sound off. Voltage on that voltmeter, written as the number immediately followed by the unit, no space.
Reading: 18.5V
